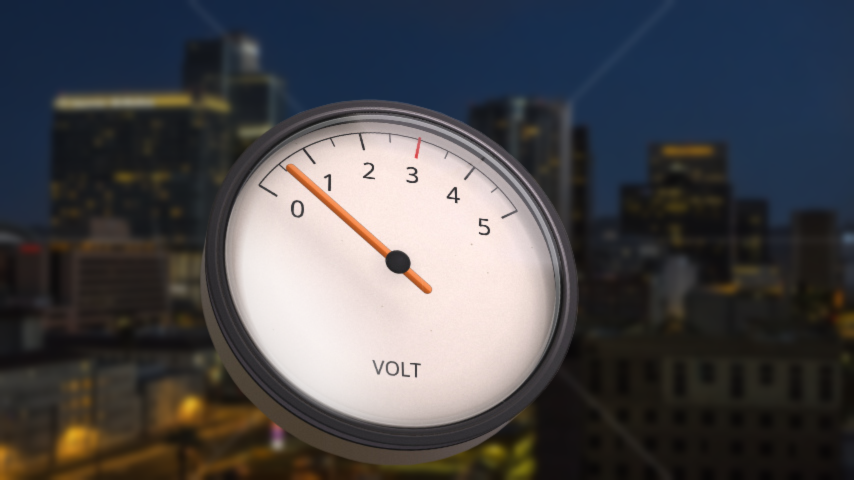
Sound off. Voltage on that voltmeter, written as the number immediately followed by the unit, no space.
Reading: 0.5V
